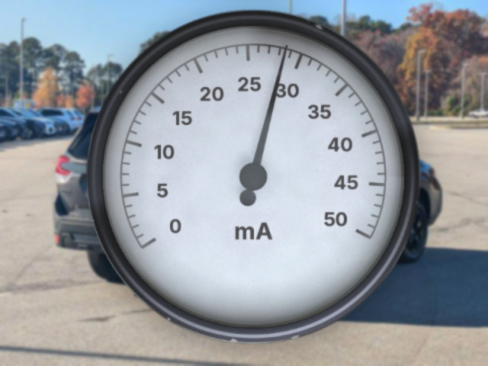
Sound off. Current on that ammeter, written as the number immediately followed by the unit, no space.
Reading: 28.5mA
